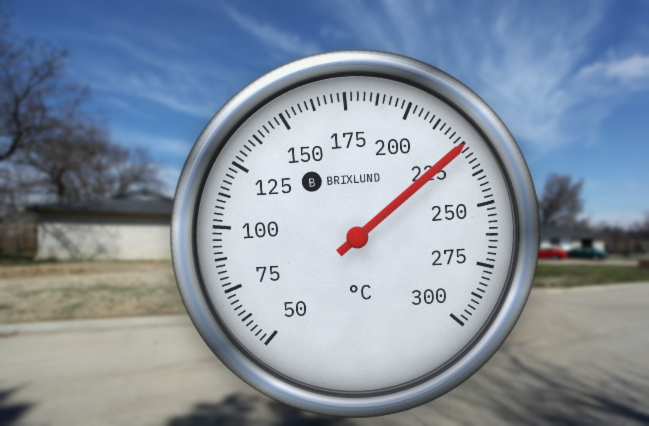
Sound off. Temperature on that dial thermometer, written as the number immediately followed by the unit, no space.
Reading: 225°C
